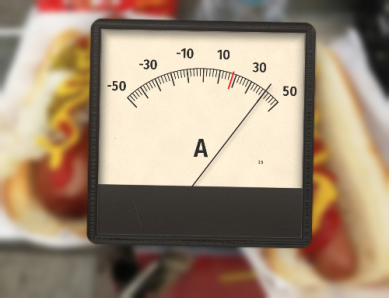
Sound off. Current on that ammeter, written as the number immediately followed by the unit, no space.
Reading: 40A
